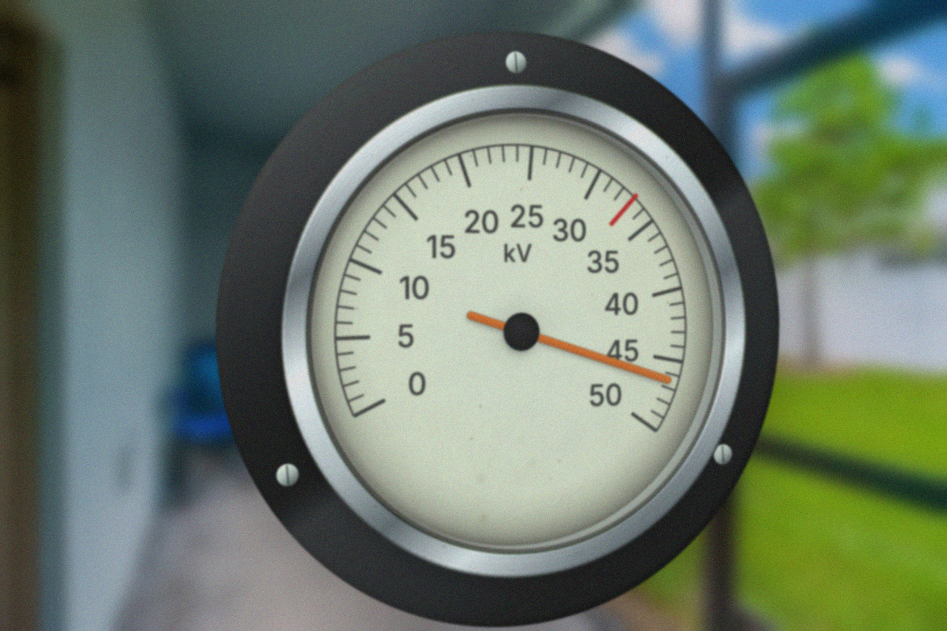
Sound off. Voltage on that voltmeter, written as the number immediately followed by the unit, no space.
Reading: 46.5kV
